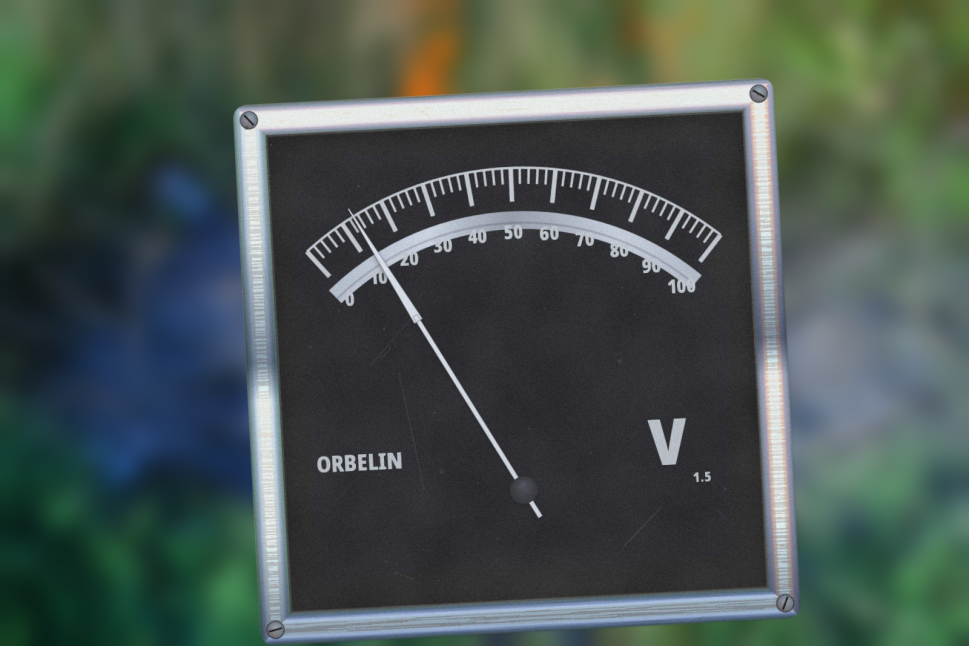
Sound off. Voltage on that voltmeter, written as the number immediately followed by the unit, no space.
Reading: 13V
